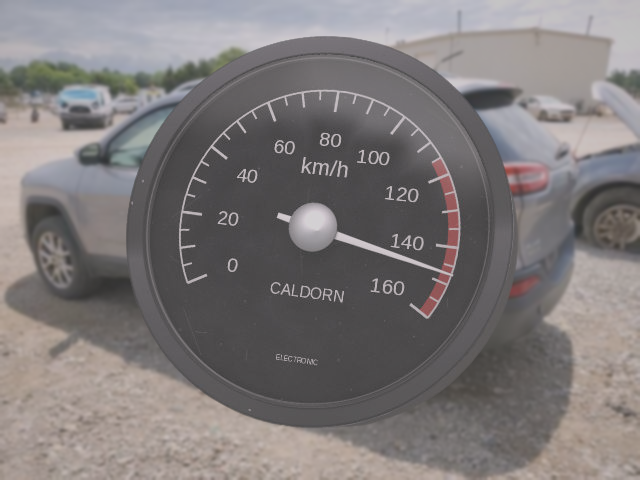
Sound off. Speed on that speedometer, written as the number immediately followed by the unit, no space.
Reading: 147.5km/h
